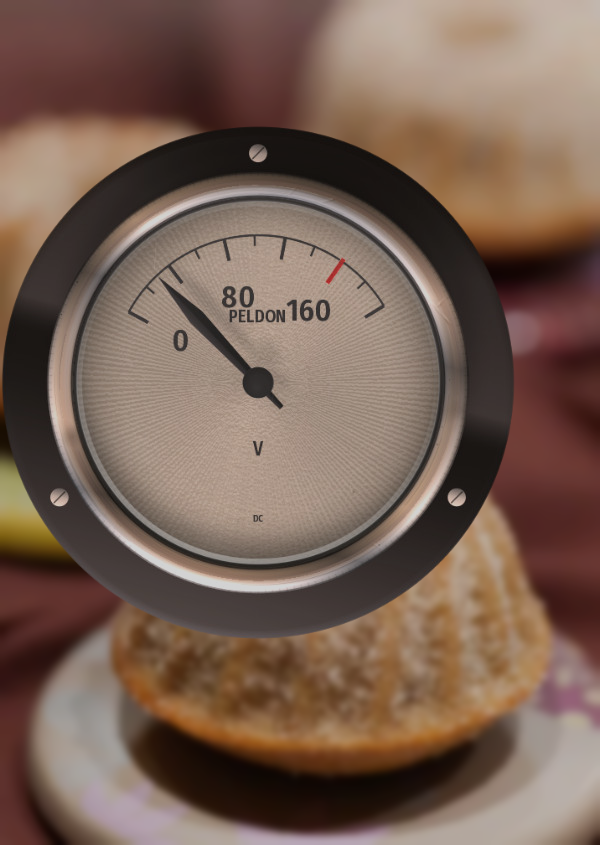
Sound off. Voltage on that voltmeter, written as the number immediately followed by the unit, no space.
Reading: 30V
